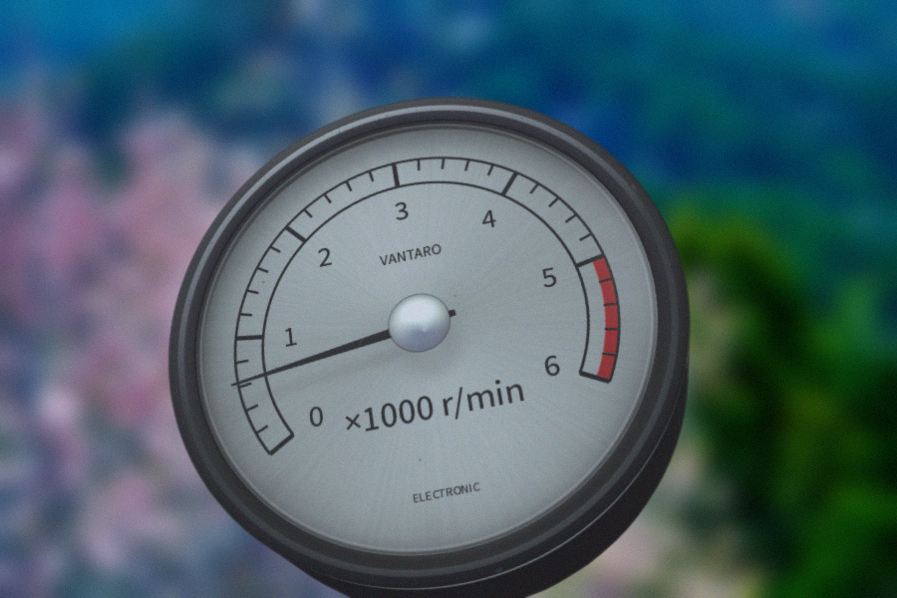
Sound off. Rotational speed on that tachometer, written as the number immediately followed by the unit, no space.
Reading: 600rpm
